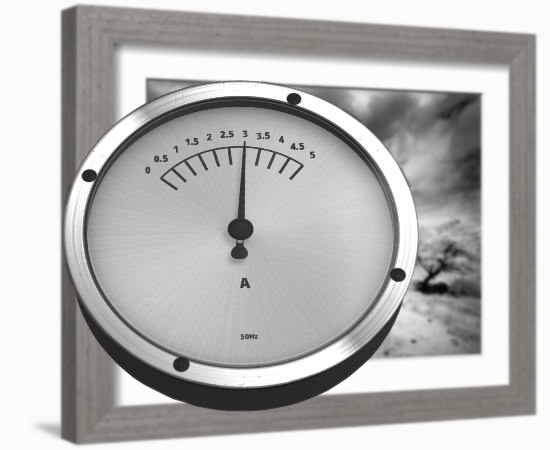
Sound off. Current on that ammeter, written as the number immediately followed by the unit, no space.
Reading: 3A
